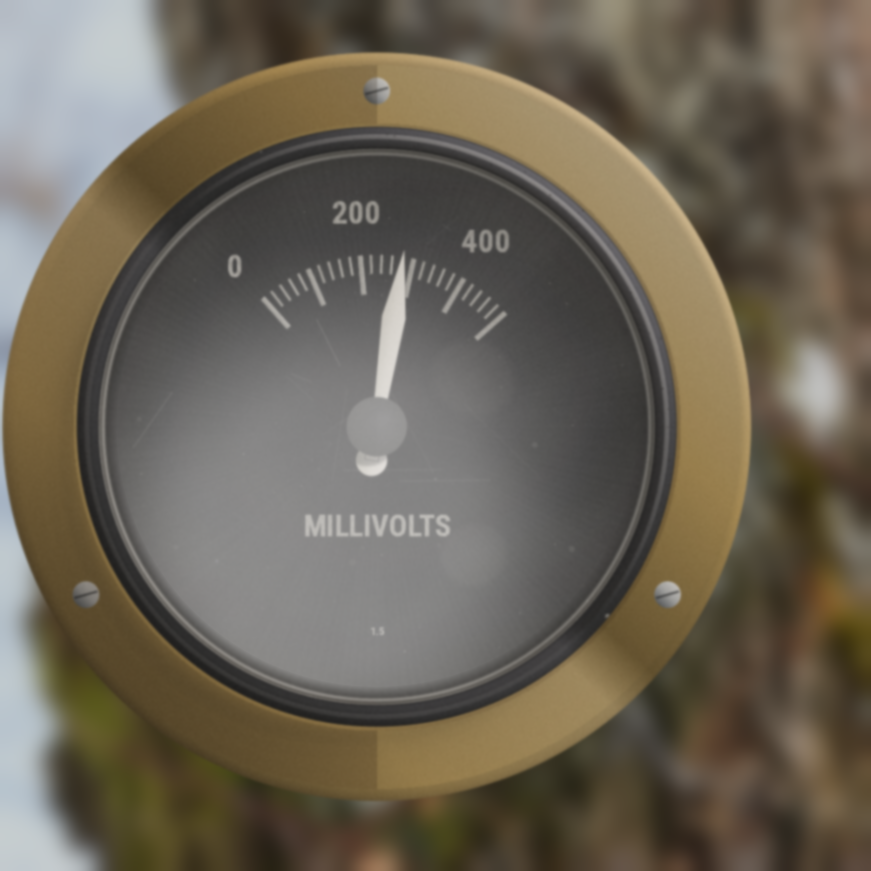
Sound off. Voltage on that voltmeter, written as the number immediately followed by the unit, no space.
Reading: 280mV
